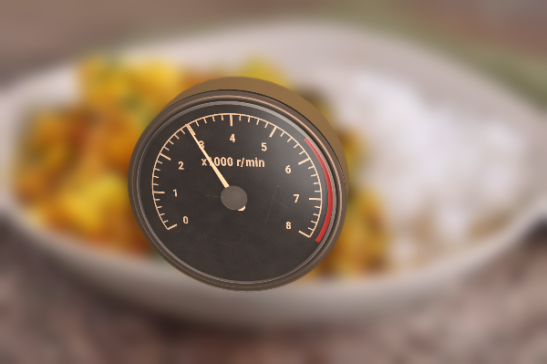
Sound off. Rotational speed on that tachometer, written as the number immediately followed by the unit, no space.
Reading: 3000rpm
